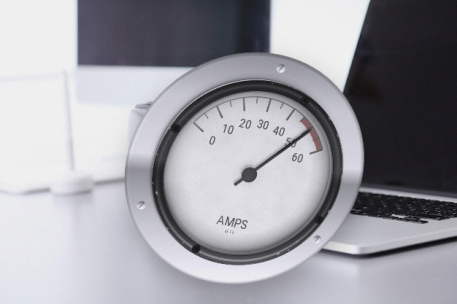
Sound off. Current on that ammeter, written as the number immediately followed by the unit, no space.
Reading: 50A
